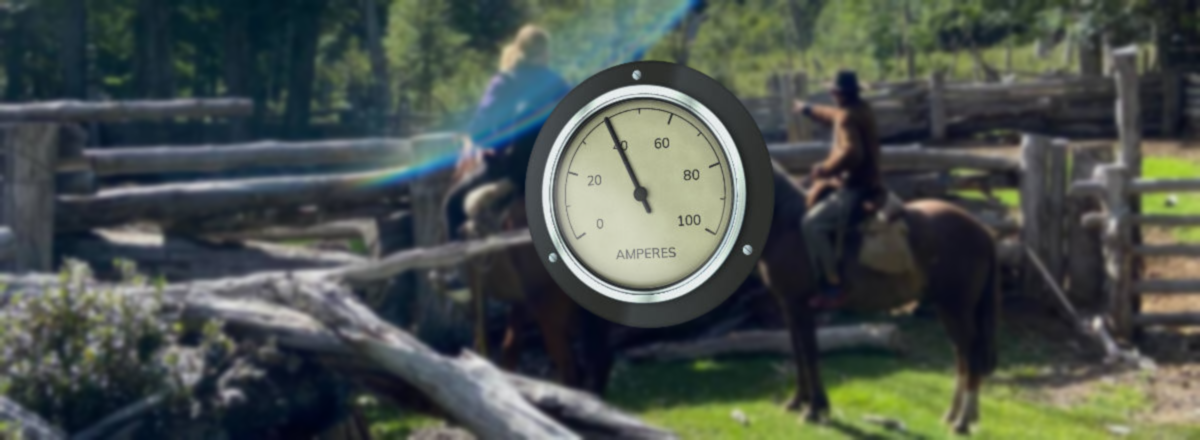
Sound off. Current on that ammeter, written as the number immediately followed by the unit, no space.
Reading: 40A
